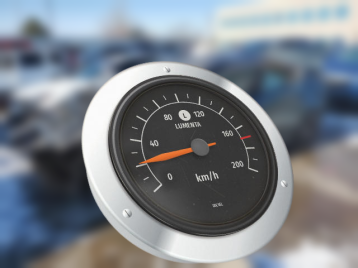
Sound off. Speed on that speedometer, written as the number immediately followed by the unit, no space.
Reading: 20km/h
